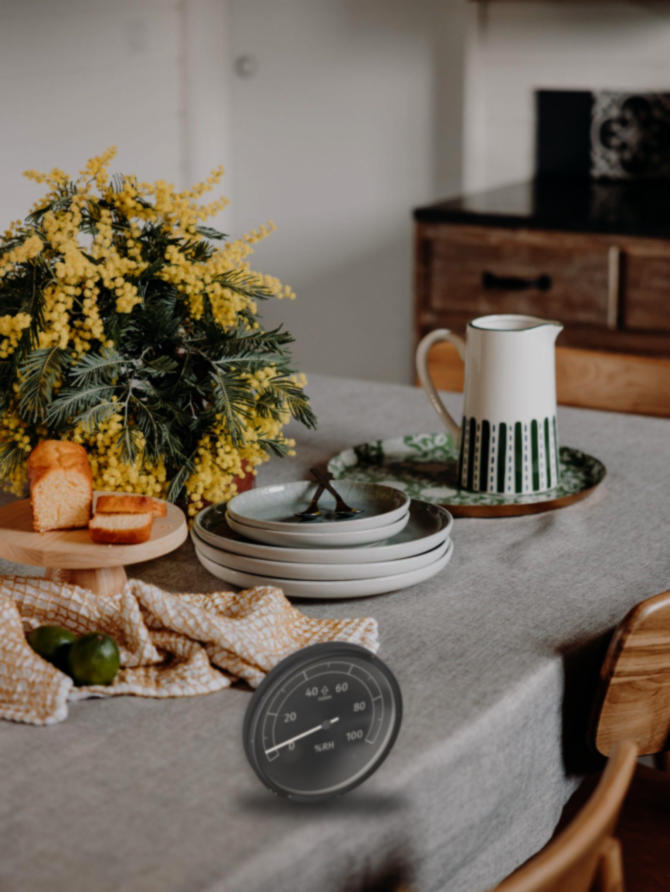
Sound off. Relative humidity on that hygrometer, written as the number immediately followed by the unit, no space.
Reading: 5%
